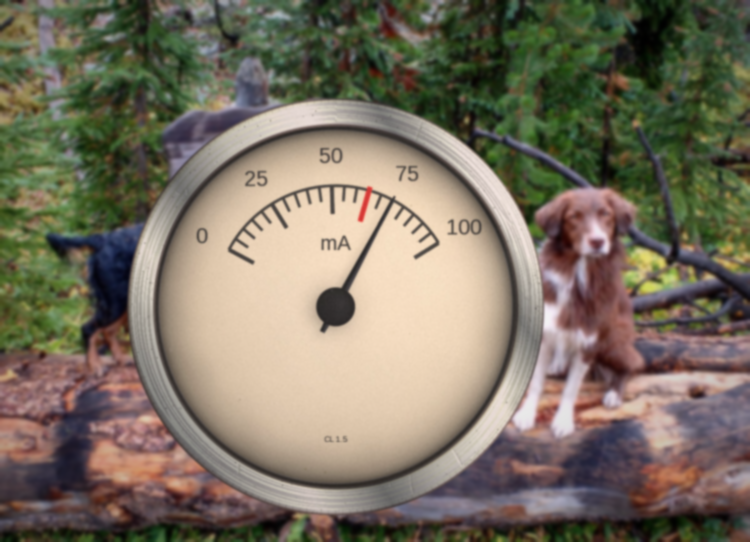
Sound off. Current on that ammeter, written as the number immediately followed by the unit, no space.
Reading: 75mA
